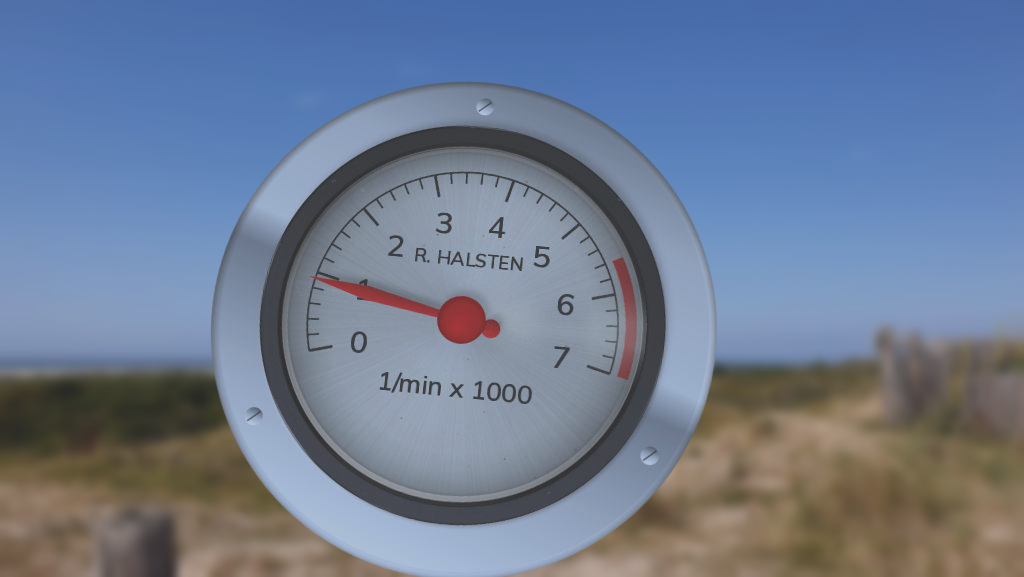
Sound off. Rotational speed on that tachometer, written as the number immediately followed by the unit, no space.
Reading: 900rpm
